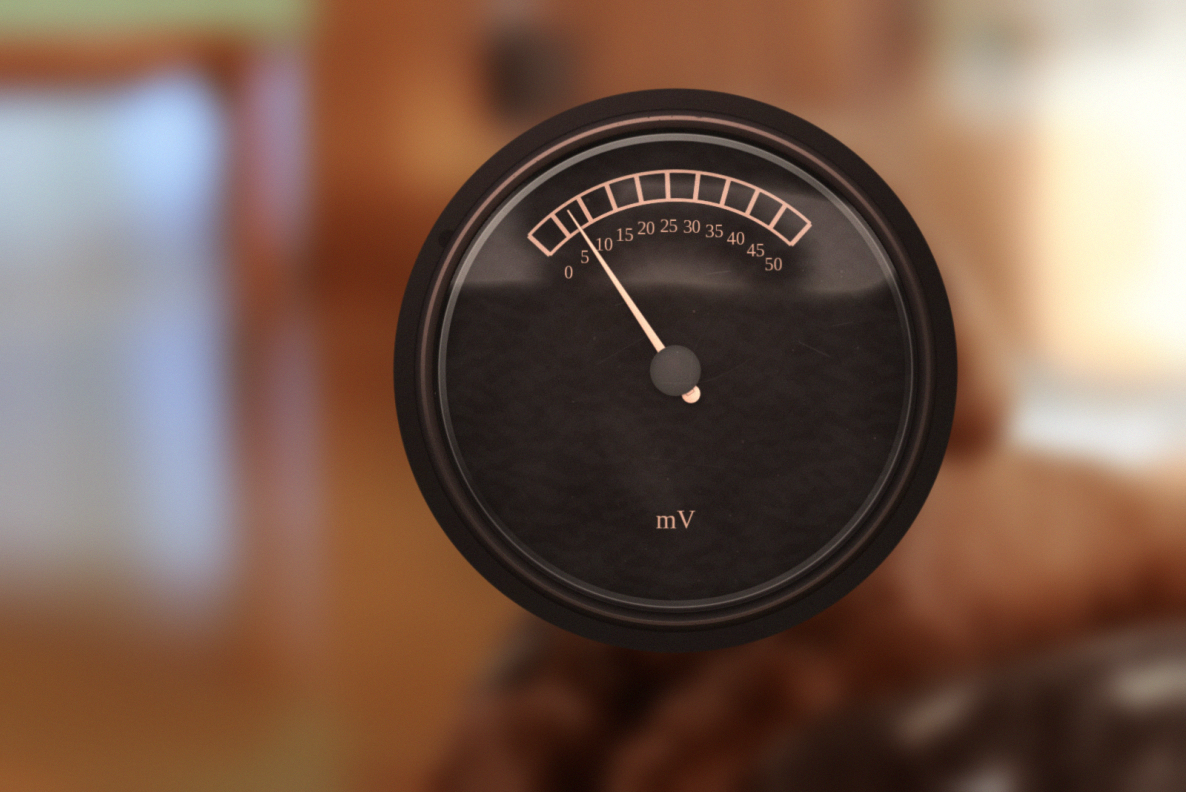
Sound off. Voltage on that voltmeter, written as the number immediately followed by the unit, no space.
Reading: 7.5mV
